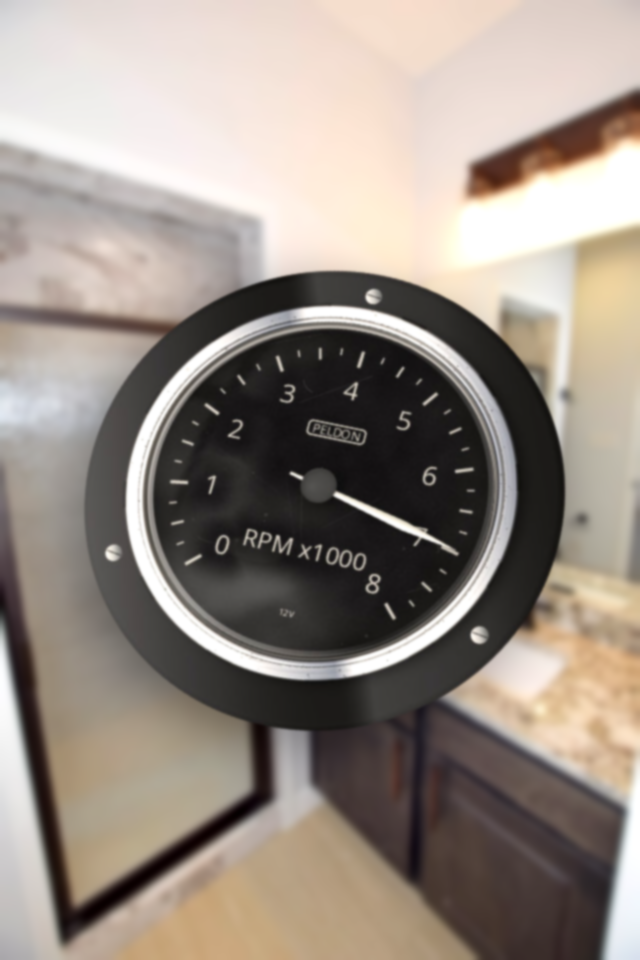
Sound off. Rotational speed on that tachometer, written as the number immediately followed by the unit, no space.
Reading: 7000rpm
